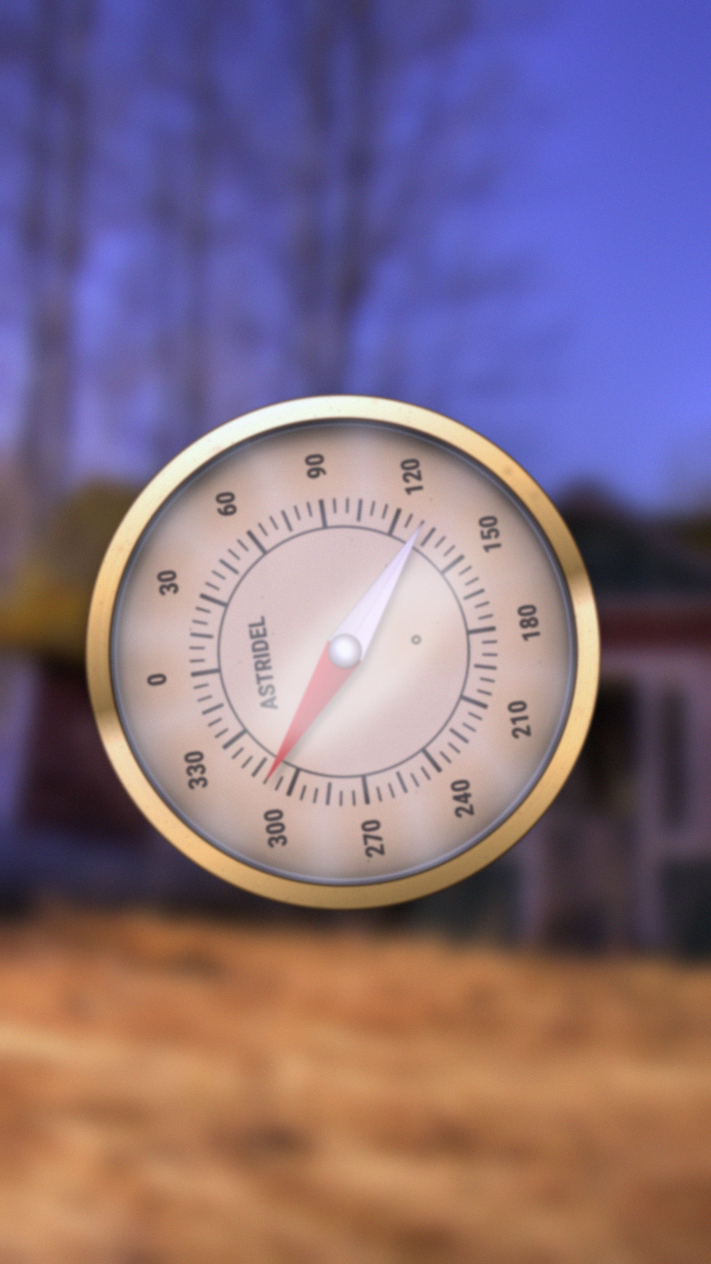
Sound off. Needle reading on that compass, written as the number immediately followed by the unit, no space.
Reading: 310°
